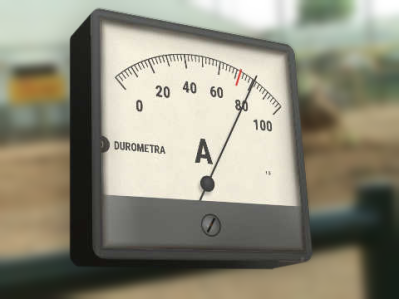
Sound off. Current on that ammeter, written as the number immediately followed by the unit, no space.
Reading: 80A
